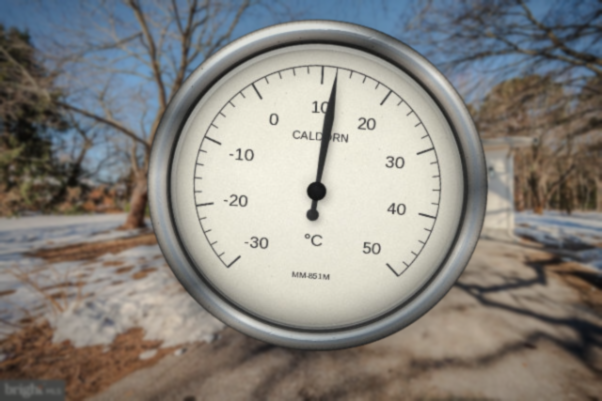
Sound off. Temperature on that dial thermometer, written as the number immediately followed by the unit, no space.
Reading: 12°C
